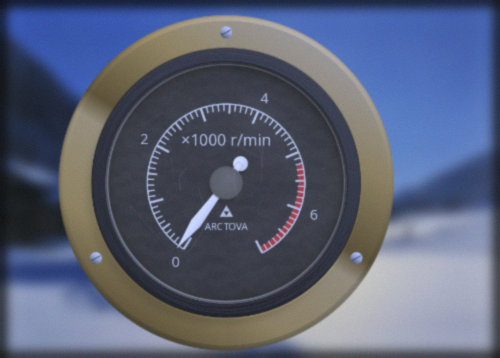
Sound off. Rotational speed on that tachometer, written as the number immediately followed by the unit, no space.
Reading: 100rpm
